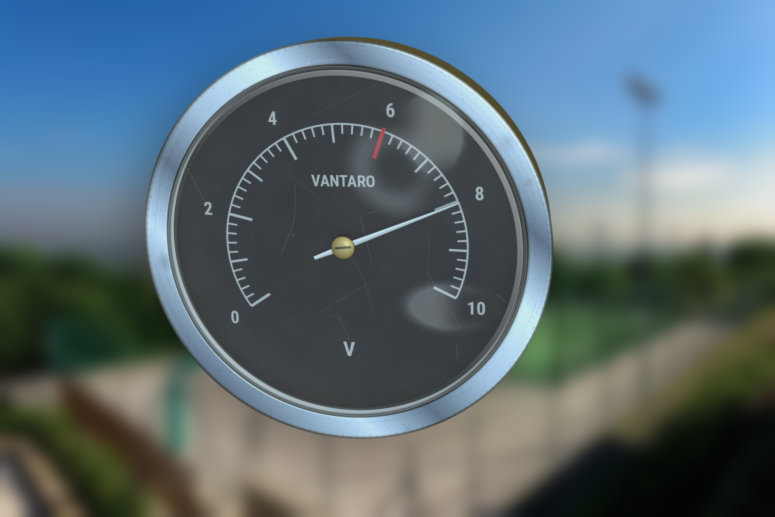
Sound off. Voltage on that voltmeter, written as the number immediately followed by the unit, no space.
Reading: 8V
